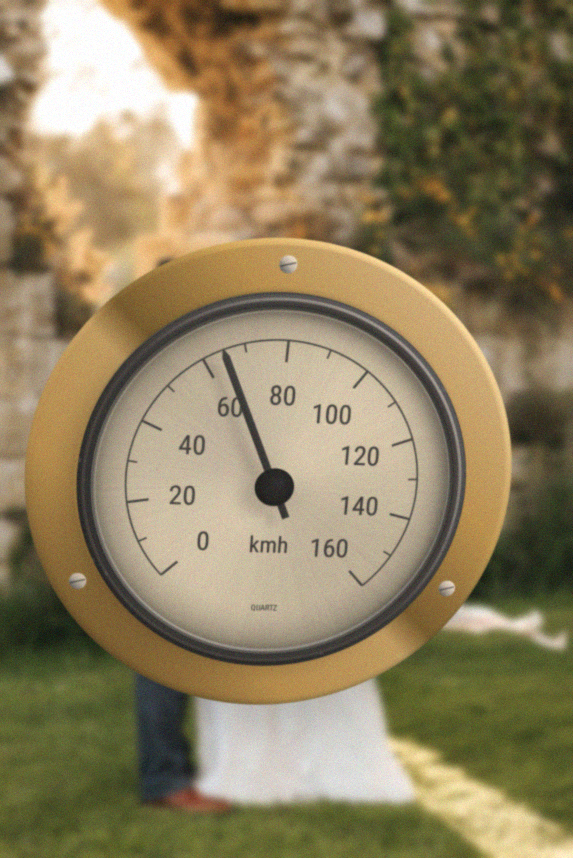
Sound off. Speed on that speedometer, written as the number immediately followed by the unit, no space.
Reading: 65km/h
